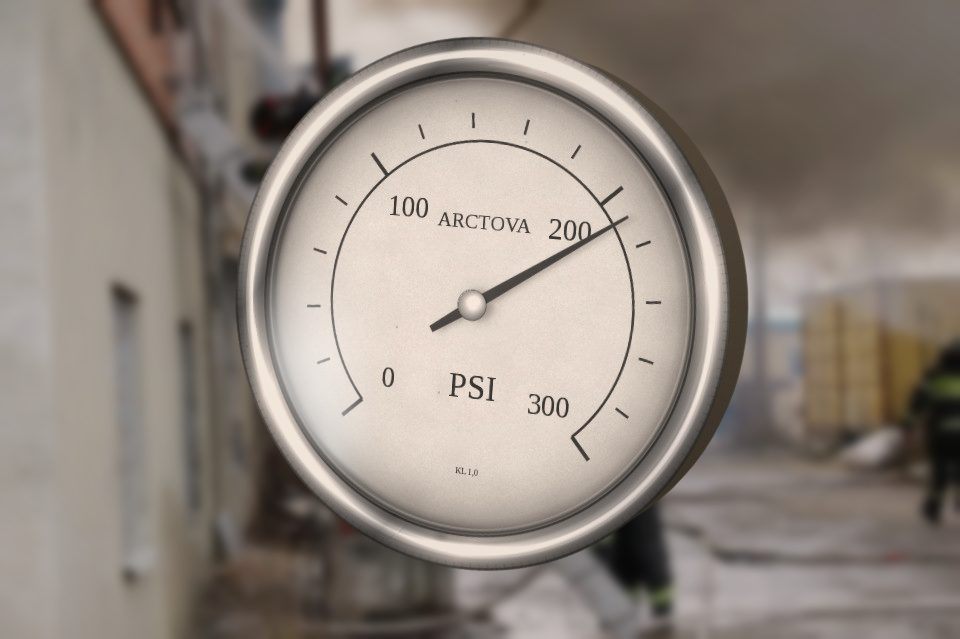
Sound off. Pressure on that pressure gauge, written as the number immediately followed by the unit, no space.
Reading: 210psi
